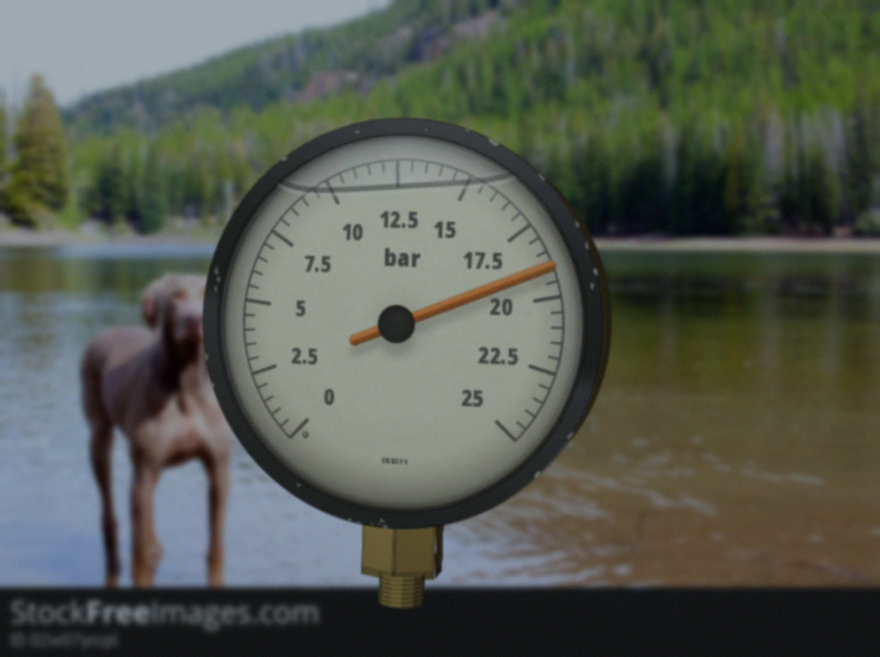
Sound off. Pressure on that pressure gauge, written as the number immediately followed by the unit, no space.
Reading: 19bar
